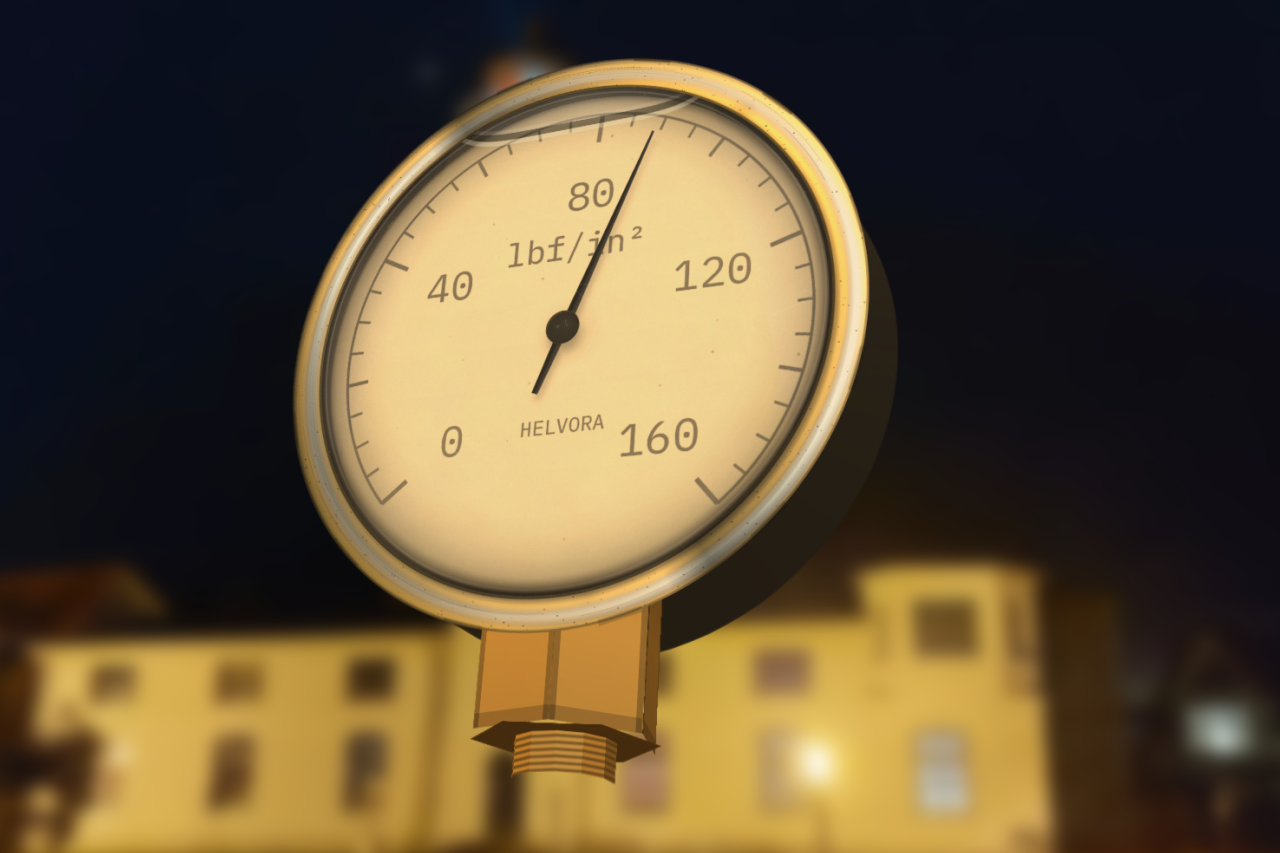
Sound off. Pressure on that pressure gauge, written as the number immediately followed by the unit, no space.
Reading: 90psi
